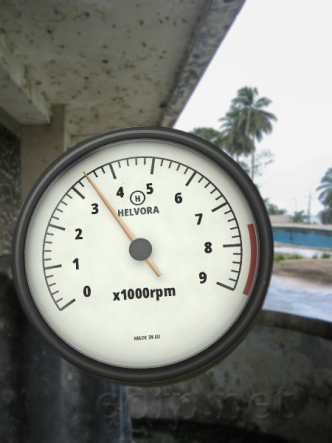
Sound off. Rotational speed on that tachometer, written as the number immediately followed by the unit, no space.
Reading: 3400rpm
